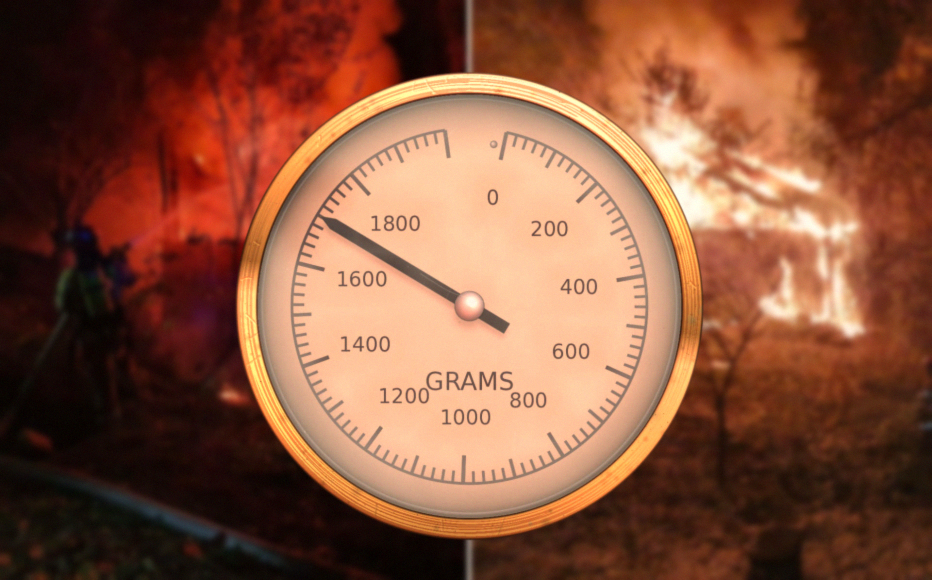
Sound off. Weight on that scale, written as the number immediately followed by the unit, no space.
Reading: 1700g
